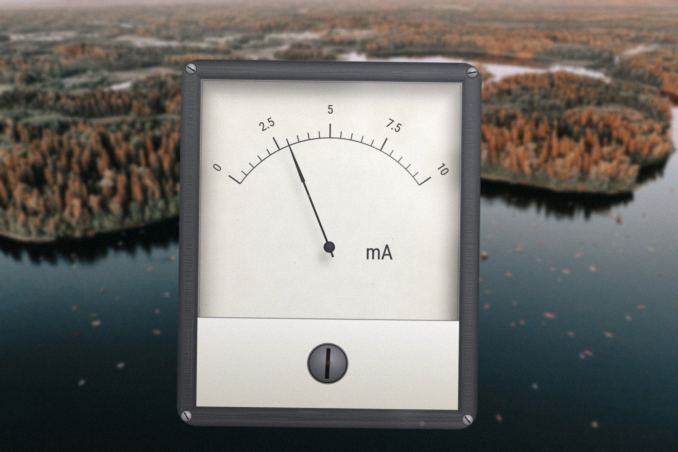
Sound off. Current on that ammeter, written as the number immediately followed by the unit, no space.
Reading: 3mA
